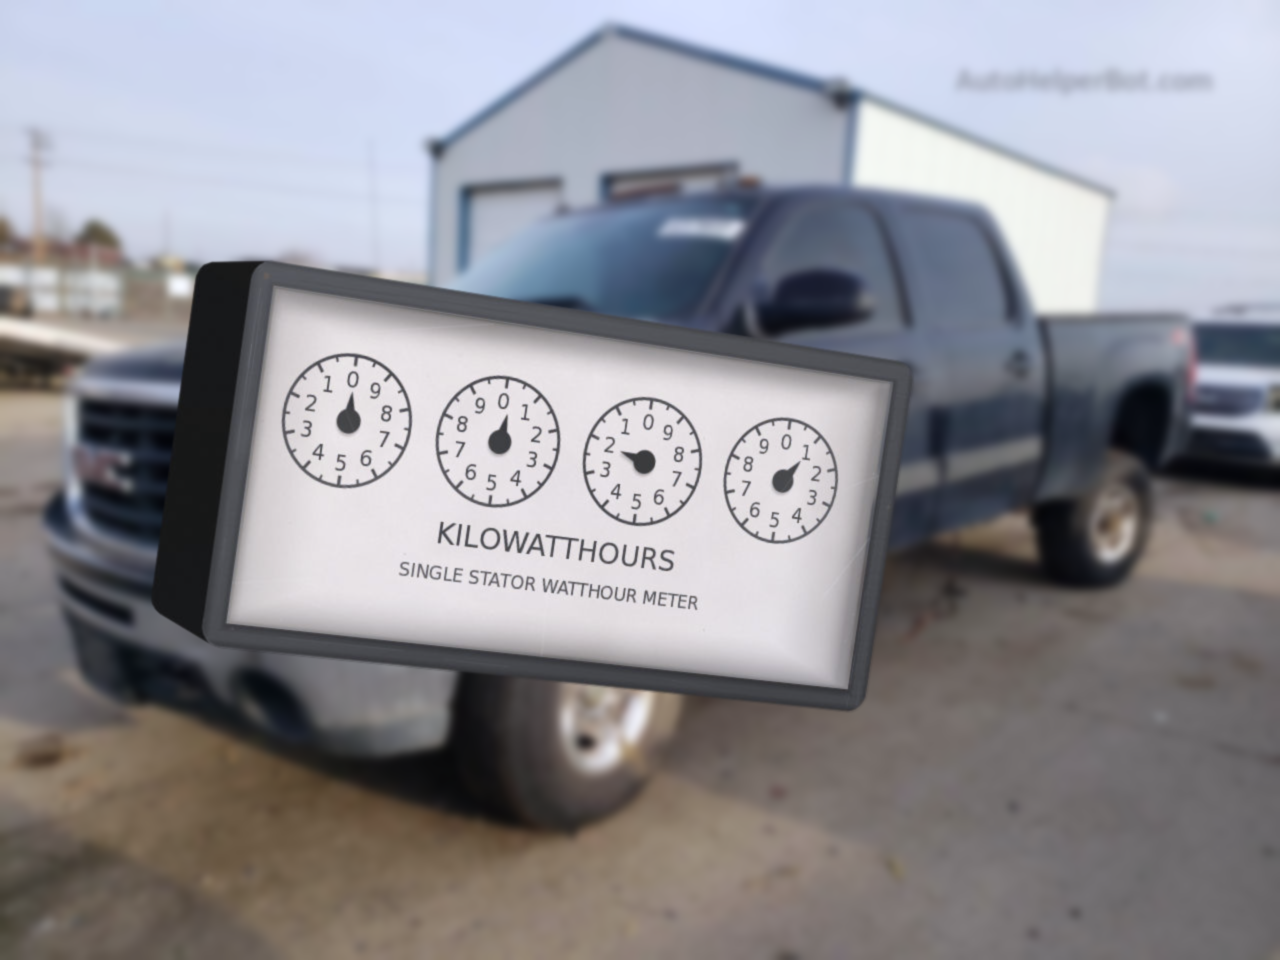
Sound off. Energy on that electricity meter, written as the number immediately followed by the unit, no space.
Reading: 21kWh
